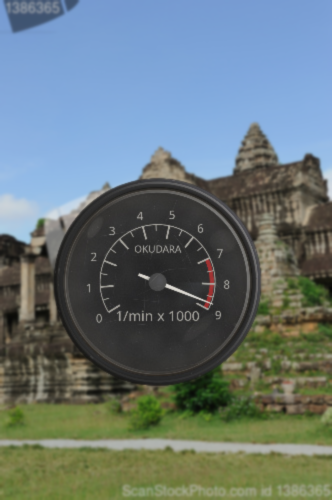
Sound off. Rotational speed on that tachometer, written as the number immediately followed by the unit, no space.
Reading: 8750rpm
